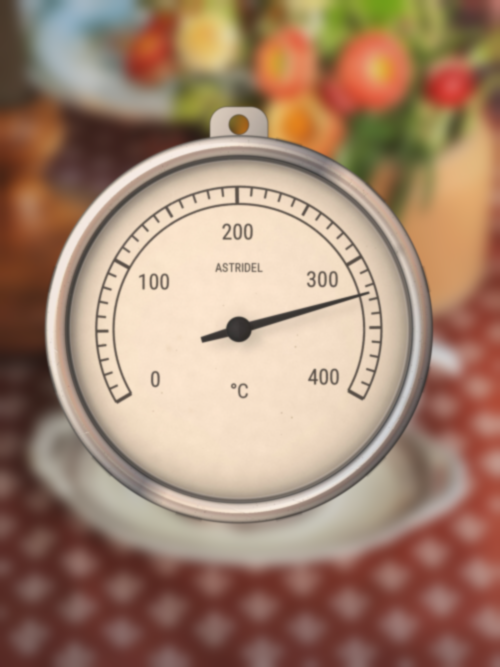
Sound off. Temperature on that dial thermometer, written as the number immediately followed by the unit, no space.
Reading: 325°C
